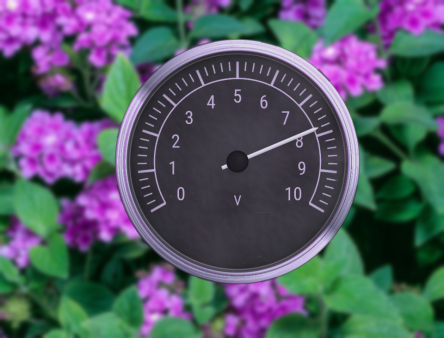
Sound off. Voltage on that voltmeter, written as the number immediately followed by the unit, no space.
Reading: 7.8V
